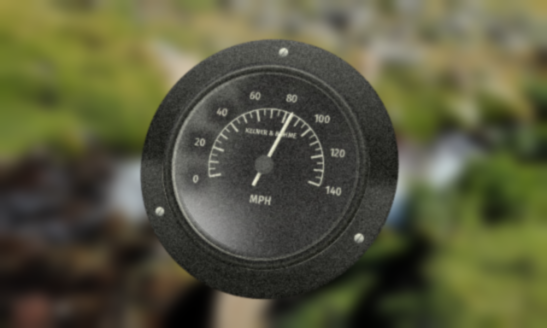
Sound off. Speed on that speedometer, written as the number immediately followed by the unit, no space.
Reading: 85mph
